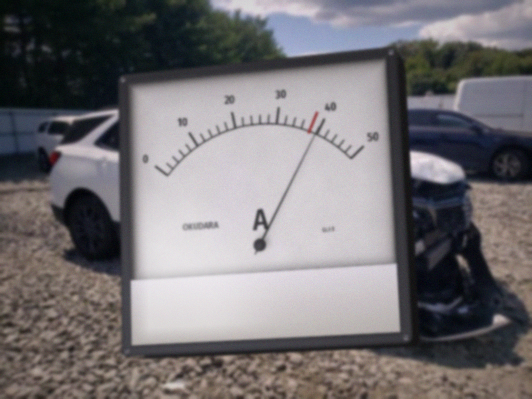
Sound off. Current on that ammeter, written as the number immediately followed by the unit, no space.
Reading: 40A
